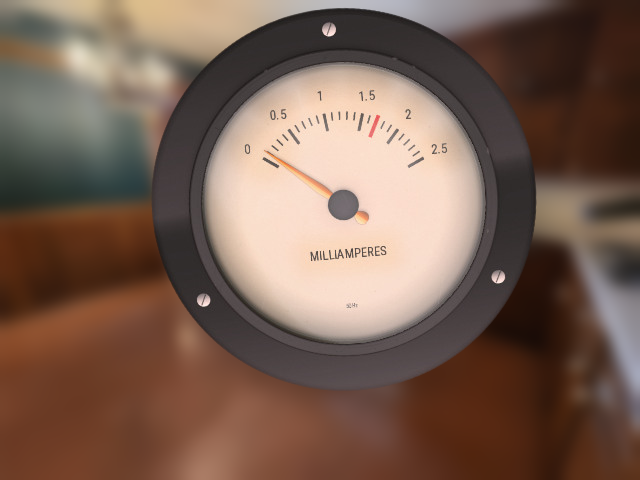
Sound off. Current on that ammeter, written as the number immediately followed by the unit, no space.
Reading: 0.1mA
